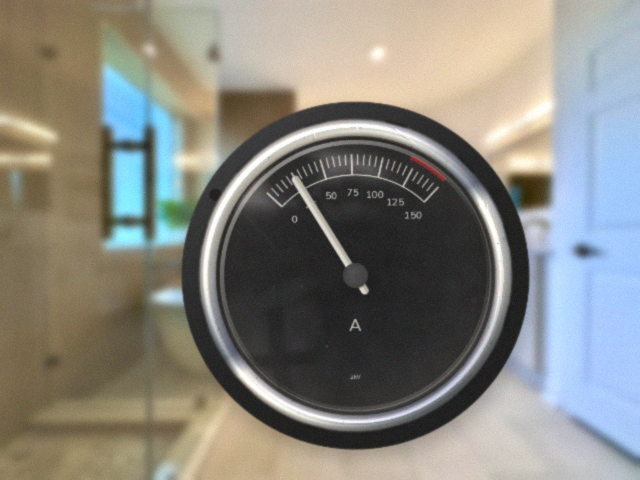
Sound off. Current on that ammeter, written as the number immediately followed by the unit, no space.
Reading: 25A
